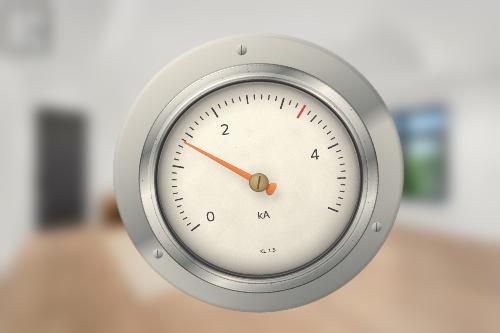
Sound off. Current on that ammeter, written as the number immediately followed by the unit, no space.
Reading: 1.4kA
